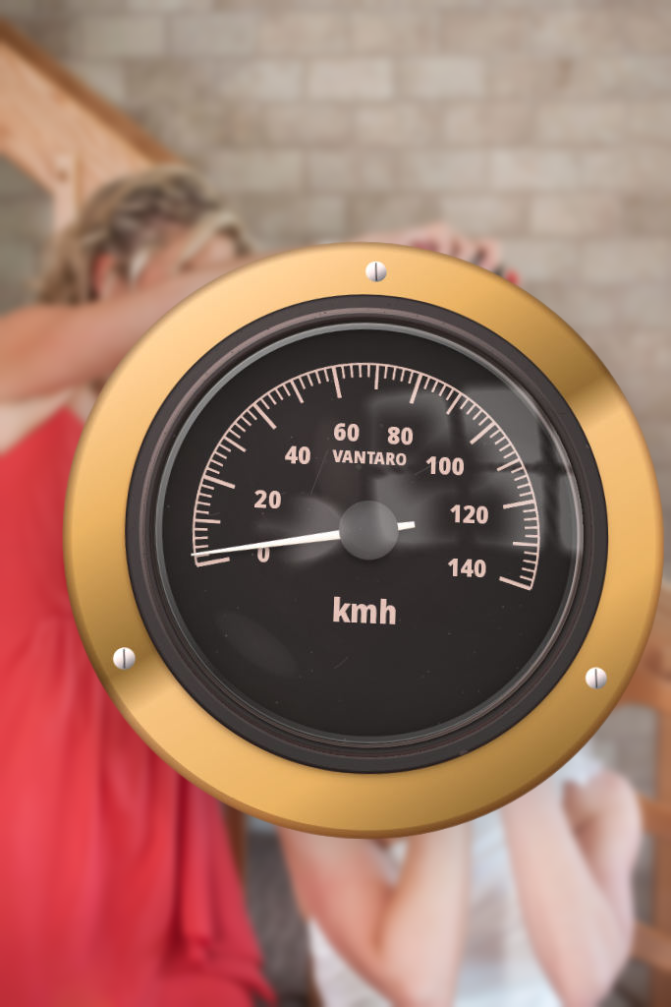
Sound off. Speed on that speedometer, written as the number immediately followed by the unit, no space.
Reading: 2km/h
